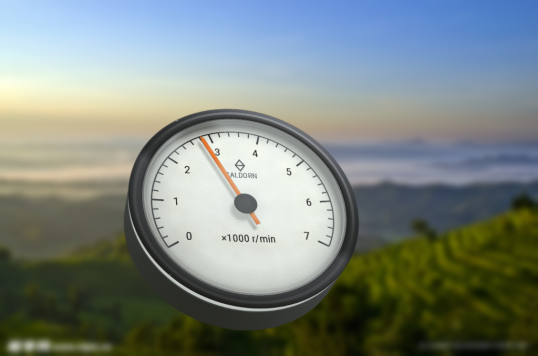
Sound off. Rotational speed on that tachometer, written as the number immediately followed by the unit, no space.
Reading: 2800rpm
